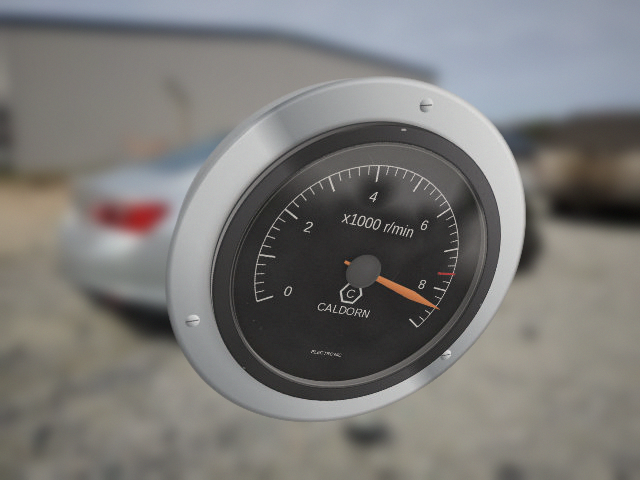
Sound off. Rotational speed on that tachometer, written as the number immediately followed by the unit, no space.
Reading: 8400rpm
